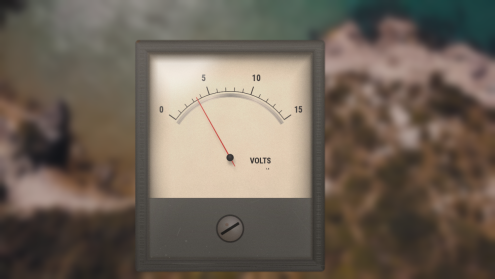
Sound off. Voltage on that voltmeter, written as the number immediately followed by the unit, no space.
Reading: 3.5V
